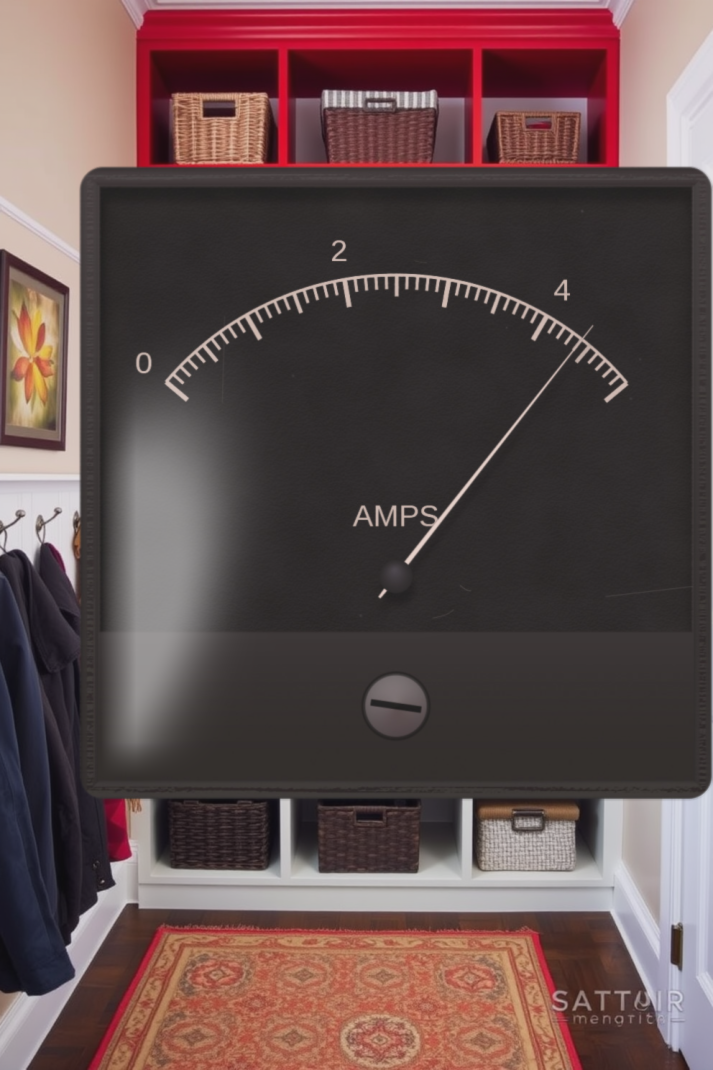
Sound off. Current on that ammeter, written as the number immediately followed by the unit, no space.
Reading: 4.4A
